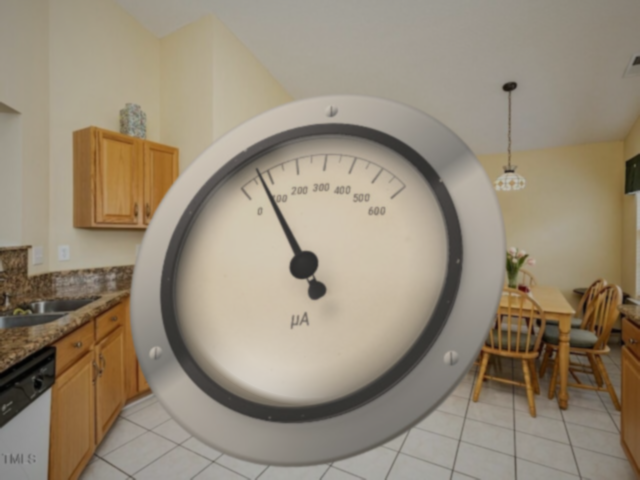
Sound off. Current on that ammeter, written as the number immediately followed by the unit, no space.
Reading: 75µA
